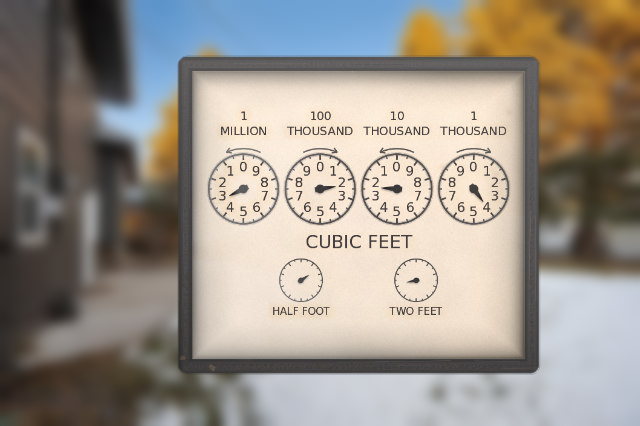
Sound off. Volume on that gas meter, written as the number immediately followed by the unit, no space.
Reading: 322400ft³
